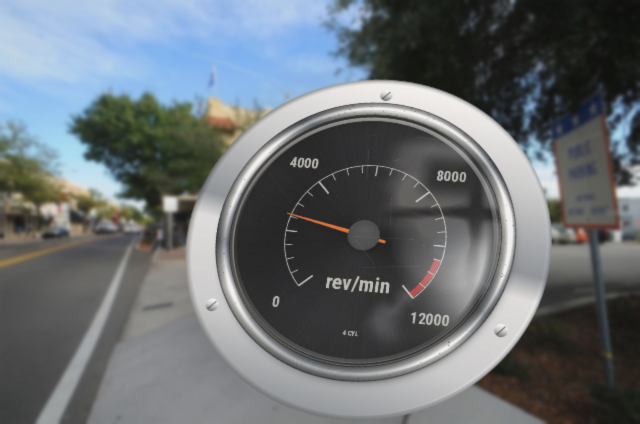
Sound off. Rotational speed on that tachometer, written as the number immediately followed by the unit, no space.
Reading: 2500rpm
